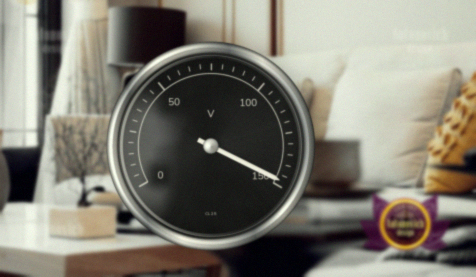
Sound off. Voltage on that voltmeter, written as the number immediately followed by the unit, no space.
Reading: 147.5V
